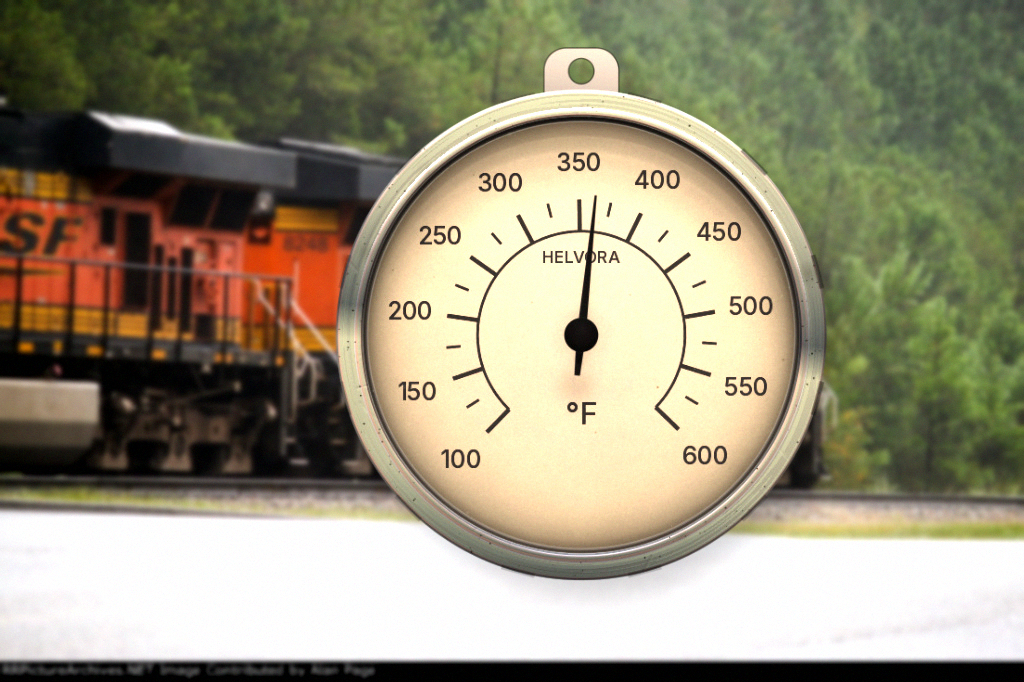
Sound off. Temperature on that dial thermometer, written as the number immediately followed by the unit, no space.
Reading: 362.5°F
